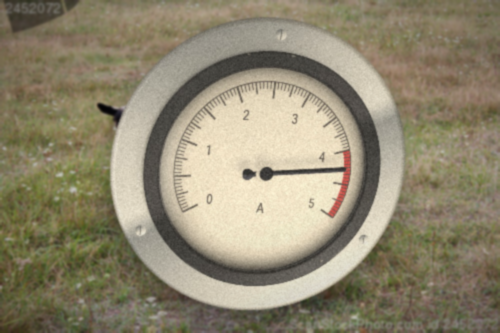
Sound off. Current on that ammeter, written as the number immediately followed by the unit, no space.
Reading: 4.25A
